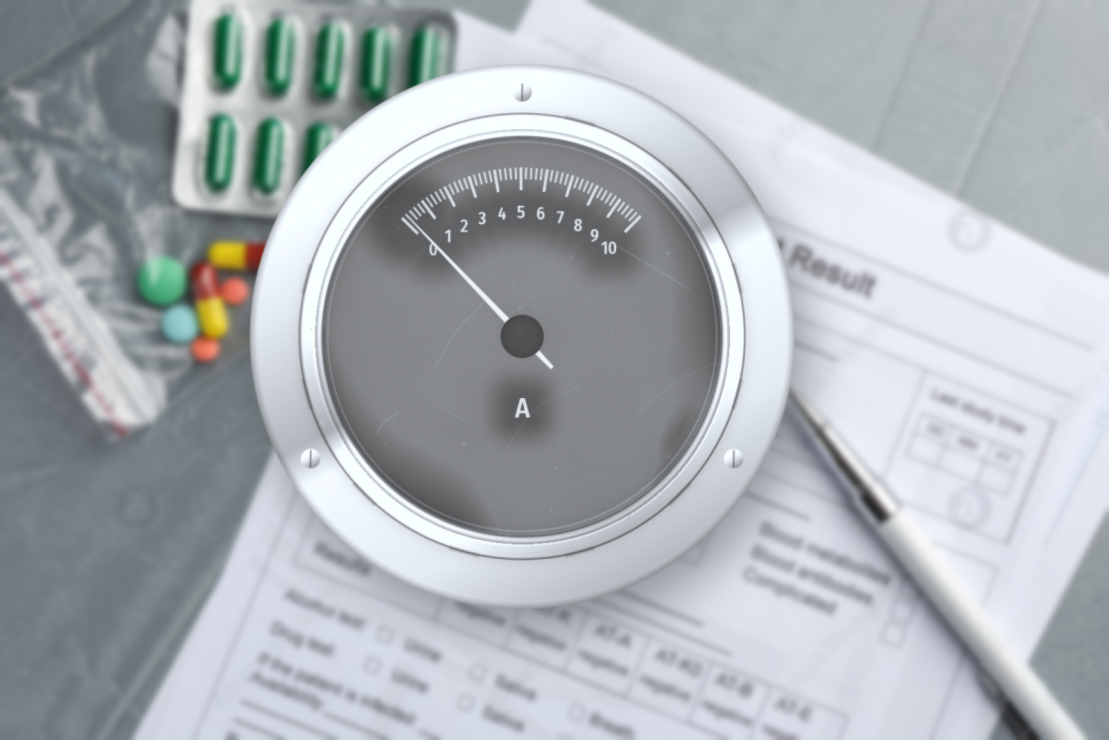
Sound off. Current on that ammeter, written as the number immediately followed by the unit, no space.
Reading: 0.2A
